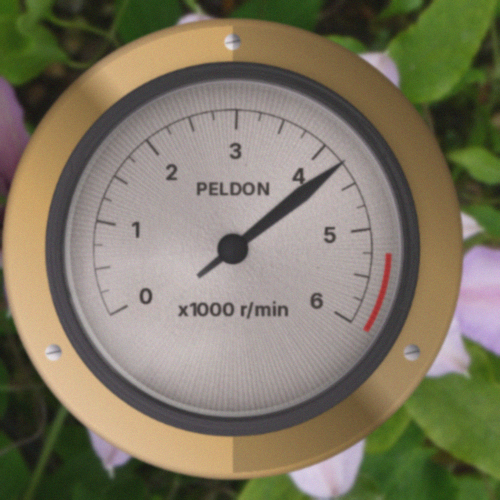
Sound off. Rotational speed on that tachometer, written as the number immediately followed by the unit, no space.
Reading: 4250rpm
